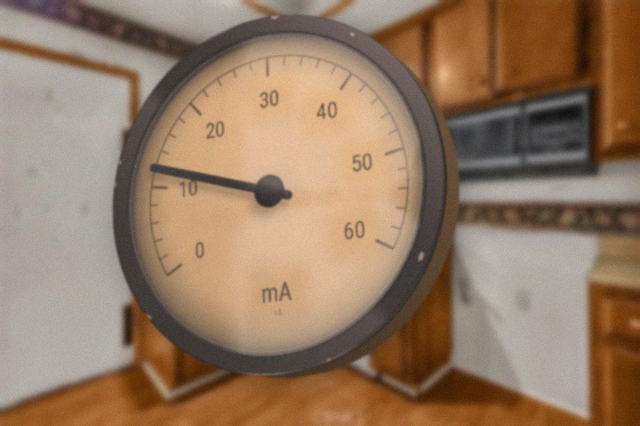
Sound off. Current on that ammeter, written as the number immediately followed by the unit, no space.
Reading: 12mA
